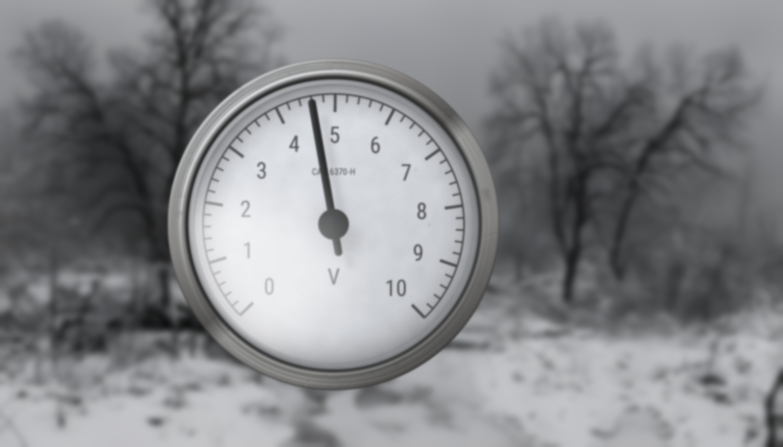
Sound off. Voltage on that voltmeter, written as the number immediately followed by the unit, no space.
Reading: 4.6V
